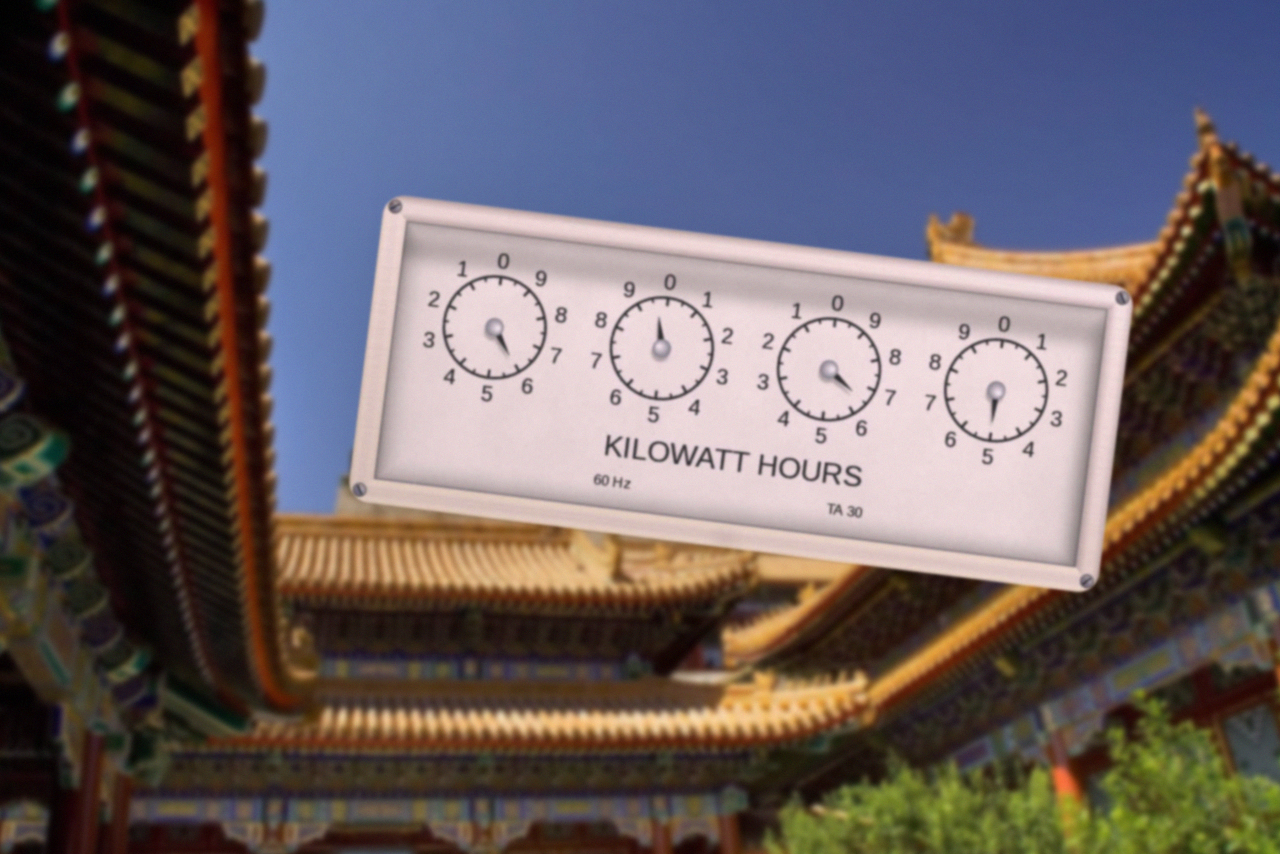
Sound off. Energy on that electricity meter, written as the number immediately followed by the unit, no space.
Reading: 5965kWh
